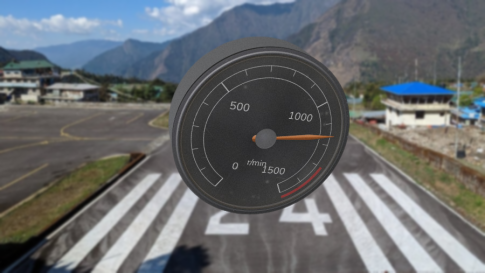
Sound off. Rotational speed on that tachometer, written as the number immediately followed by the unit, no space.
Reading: 1150rpm
